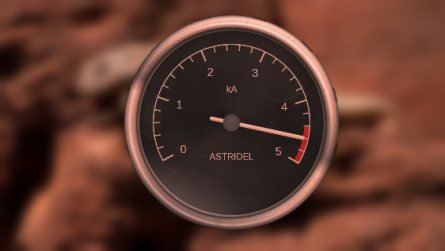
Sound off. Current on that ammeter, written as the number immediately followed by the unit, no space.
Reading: 4.6kA
